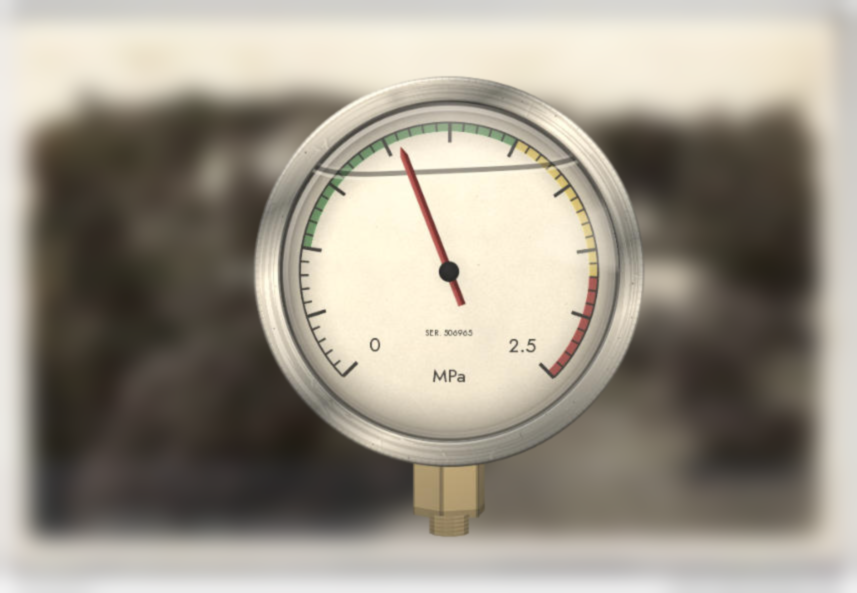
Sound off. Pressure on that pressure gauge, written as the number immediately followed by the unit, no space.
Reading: 1.05MPa
